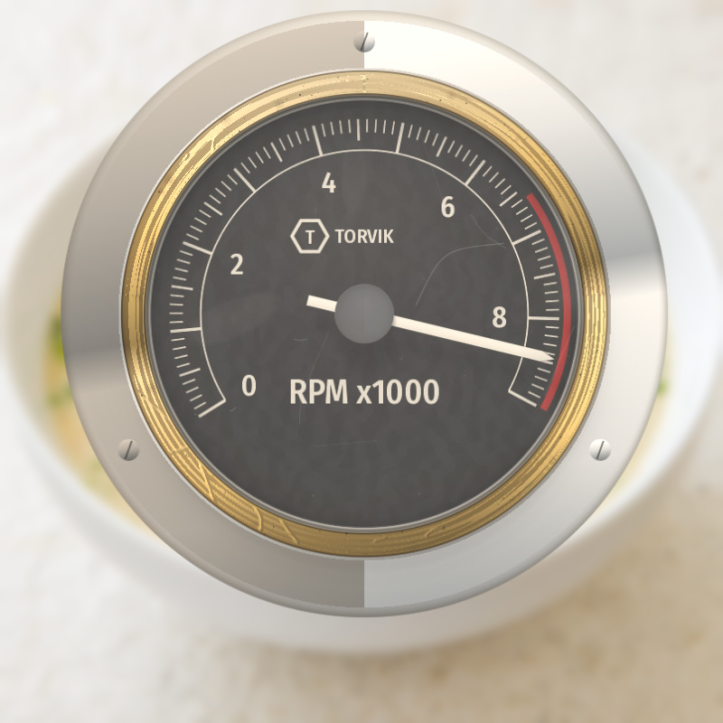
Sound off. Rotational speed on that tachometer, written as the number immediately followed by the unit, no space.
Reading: 8450rpm
